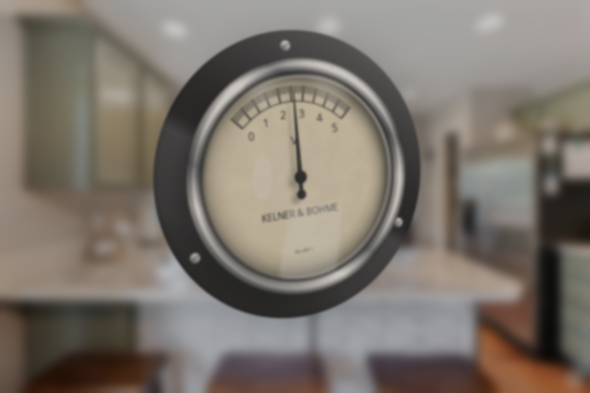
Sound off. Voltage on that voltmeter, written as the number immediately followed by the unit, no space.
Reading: 2.5V
